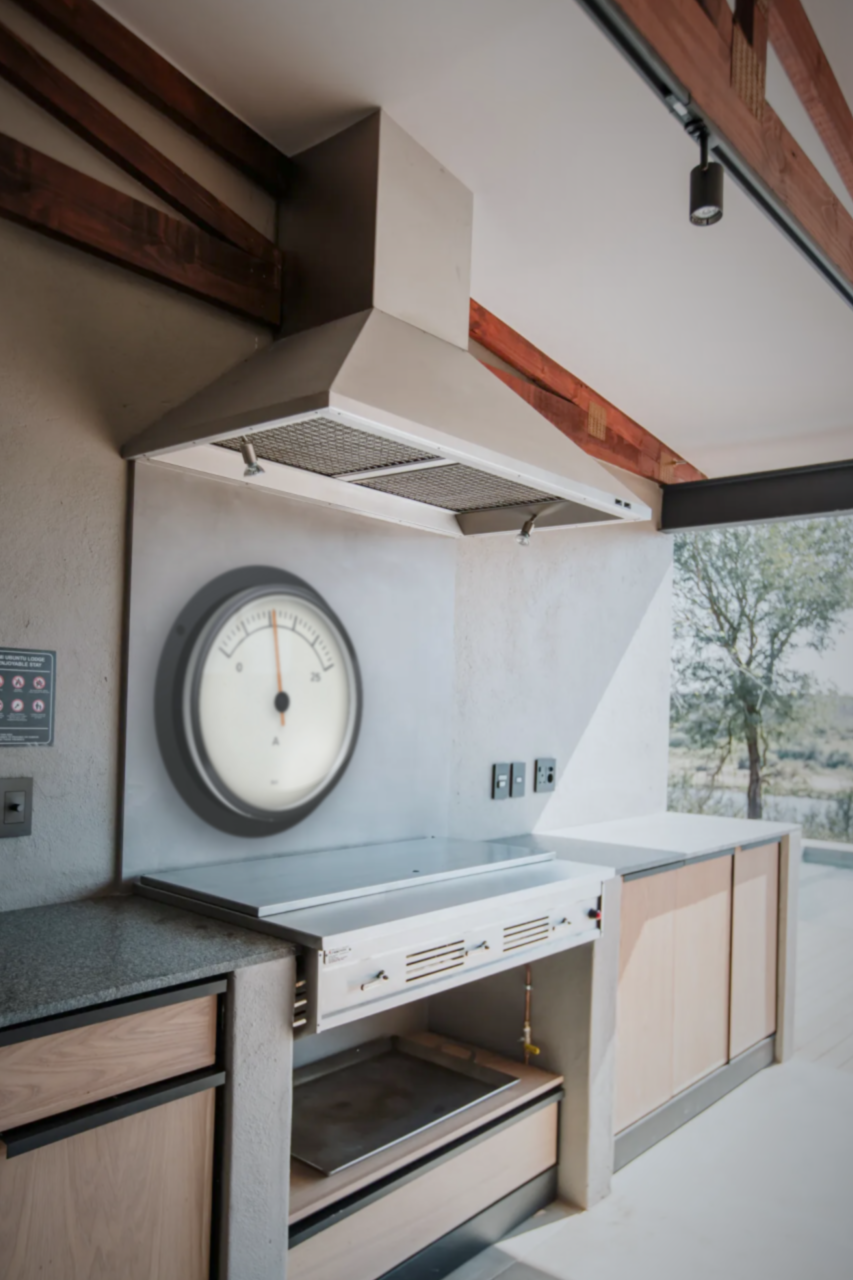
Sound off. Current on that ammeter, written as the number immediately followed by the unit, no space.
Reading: 10A
